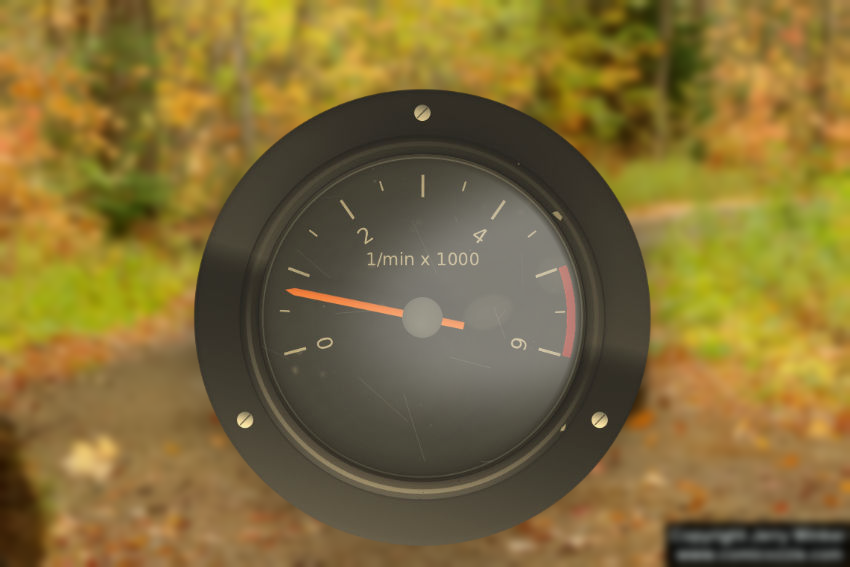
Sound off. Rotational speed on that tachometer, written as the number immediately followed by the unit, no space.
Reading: 750rpm
